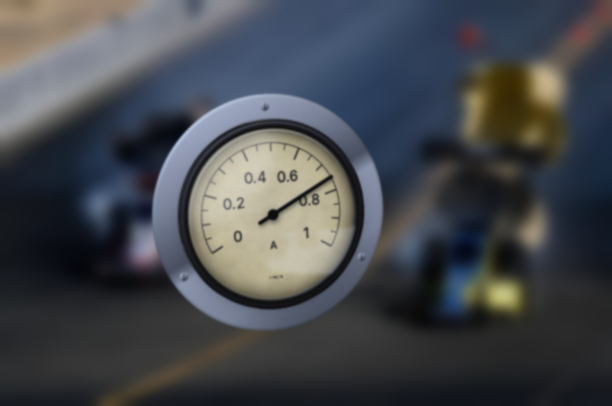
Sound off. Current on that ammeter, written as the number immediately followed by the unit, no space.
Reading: 0.75A
